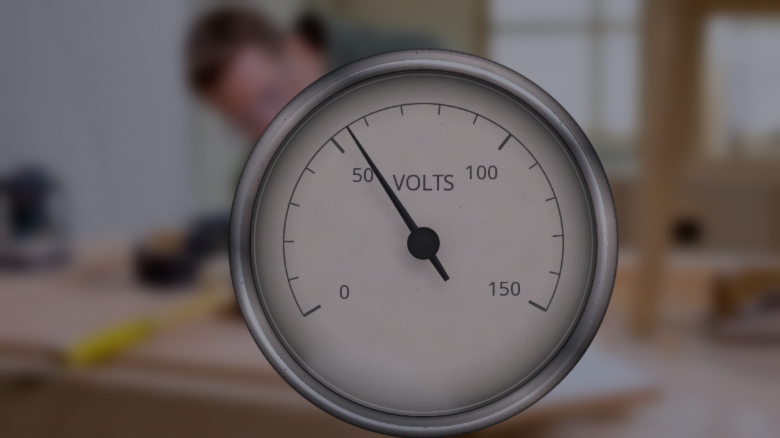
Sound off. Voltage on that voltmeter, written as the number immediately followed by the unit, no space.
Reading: 55V
